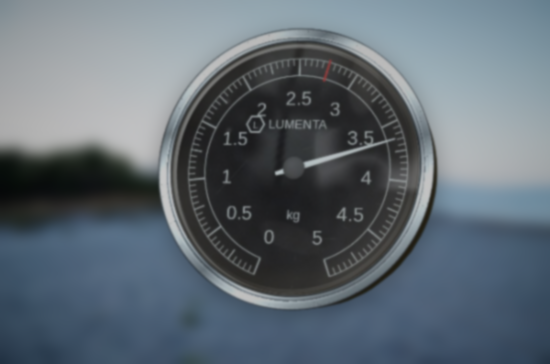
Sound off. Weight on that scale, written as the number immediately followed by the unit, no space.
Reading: 3.65kg
